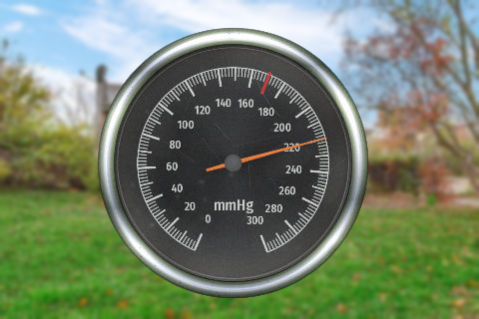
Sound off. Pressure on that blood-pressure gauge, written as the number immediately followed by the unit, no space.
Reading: 220mmHg
